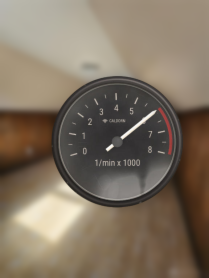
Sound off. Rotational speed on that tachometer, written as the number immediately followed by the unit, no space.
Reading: 6000rpm
